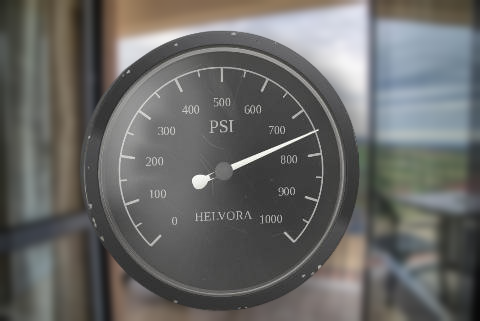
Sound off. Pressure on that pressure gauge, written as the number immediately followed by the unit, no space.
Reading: 750psi
